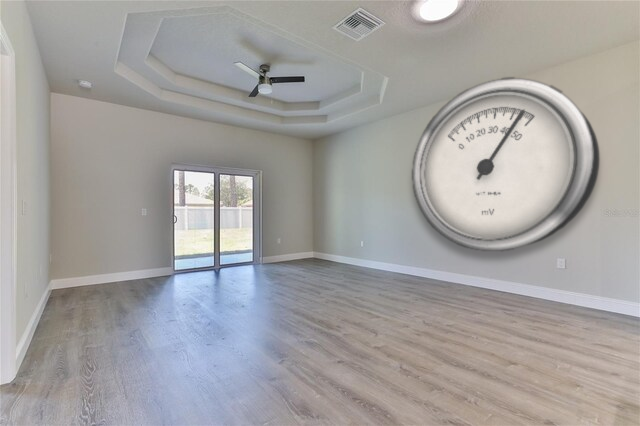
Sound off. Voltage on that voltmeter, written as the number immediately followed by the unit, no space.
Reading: 45mV
